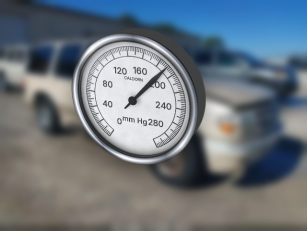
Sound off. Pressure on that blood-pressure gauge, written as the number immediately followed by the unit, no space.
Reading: 190mmHg
